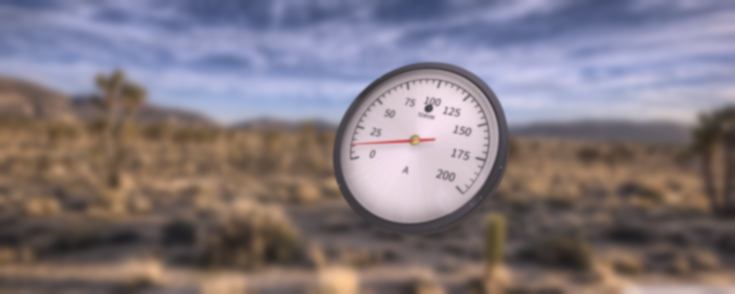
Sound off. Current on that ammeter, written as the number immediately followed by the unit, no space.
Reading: 10A
